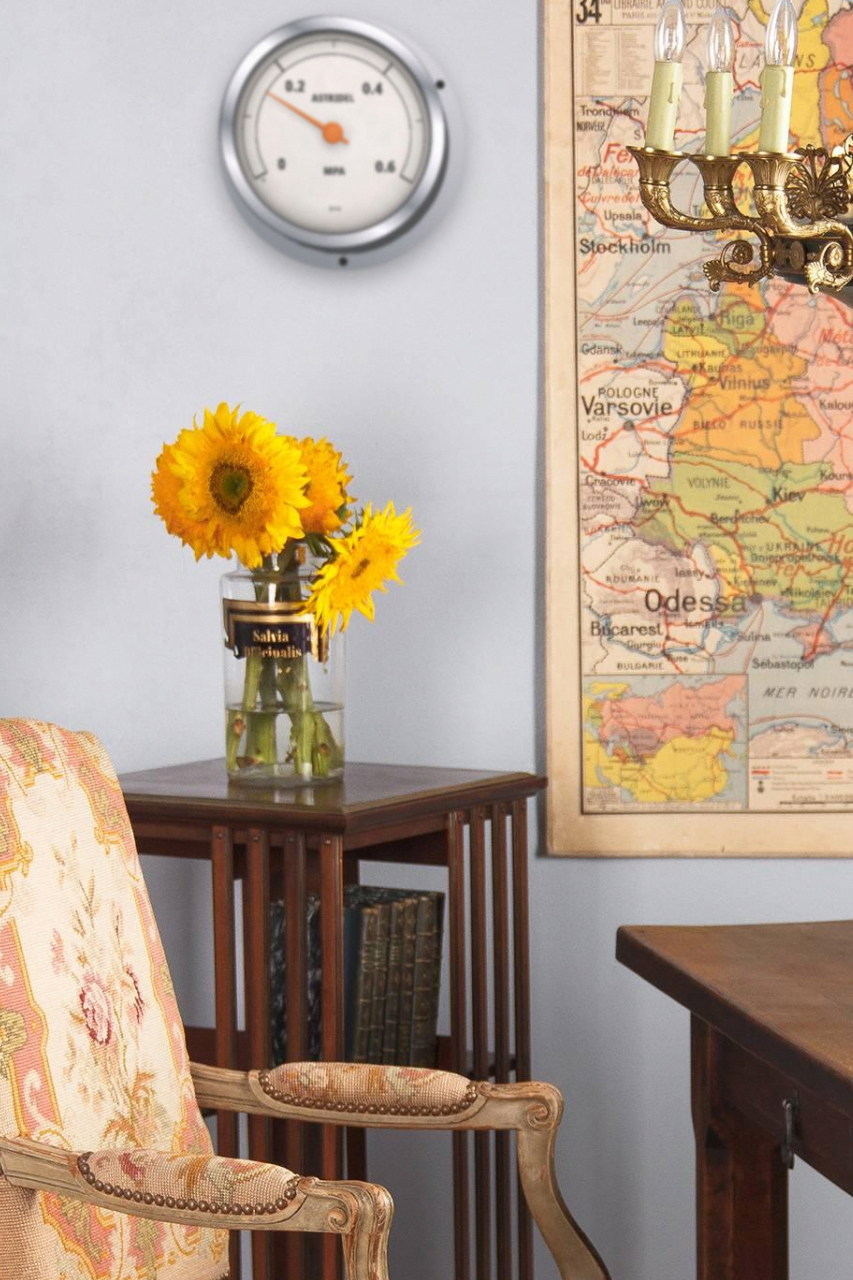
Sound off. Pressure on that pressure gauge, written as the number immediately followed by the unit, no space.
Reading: 0.15MPa
